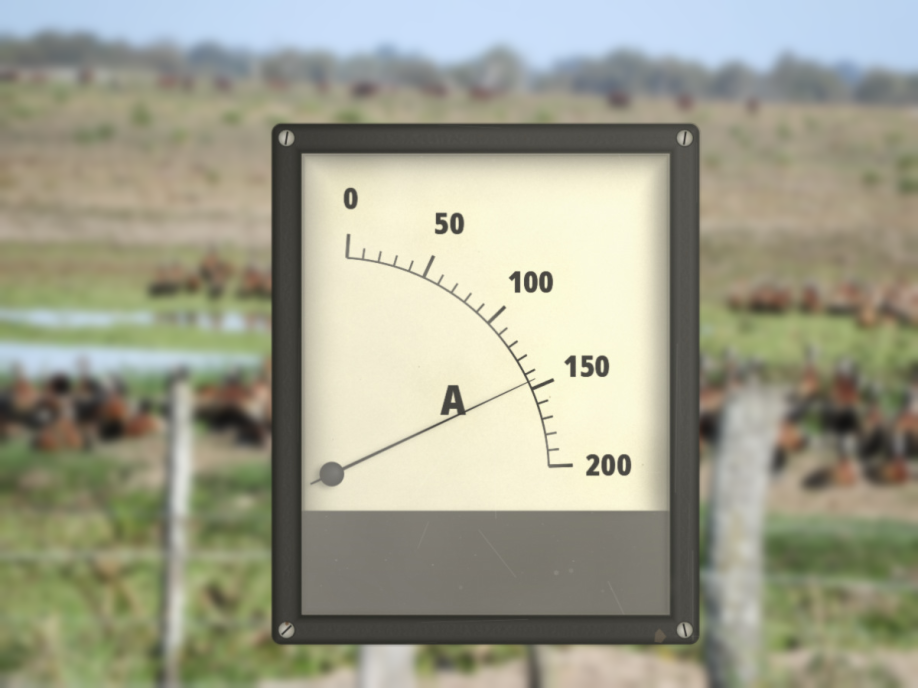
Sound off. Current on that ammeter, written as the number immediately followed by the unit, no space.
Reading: 145A
